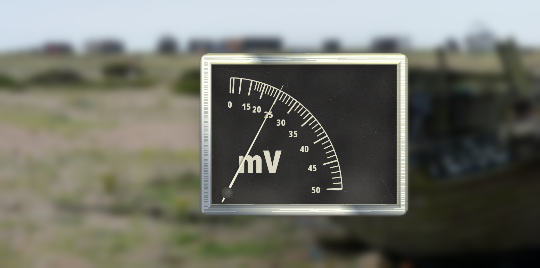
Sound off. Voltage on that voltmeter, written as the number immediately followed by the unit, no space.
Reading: 25mV
